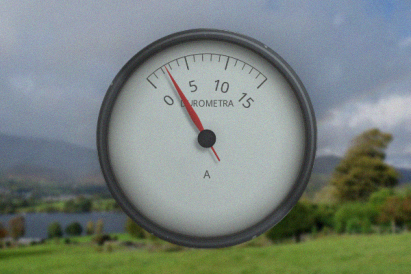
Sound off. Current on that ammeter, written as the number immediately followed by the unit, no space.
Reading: 2.5A
